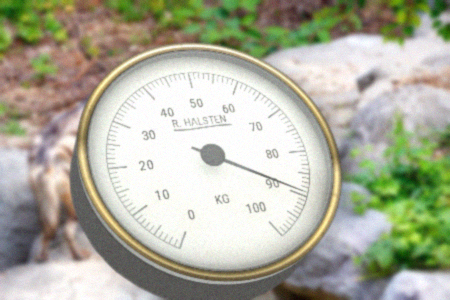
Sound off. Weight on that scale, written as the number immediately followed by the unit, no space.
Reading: 90kg
